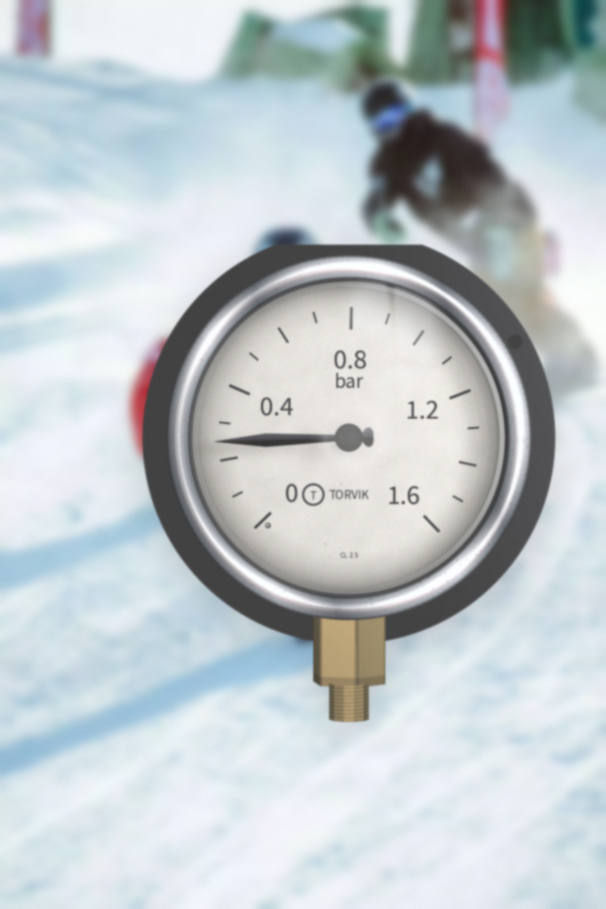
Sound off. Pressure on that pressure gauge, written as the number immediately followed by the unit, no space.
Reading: 0.25bar
